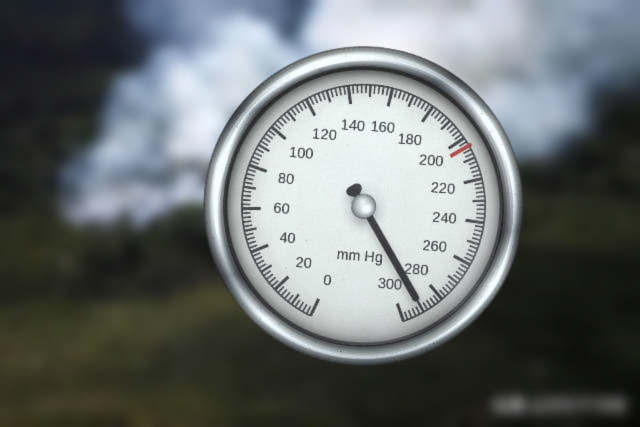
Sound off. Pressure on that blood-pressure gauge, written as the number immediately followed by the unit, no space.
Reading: 290mmHg
